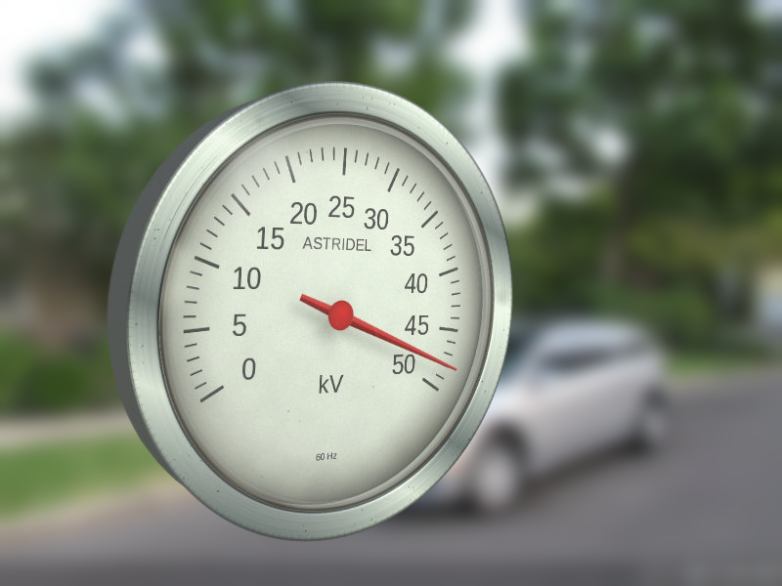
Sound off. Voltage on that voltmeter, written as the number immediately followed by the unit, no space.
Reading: 48kV
